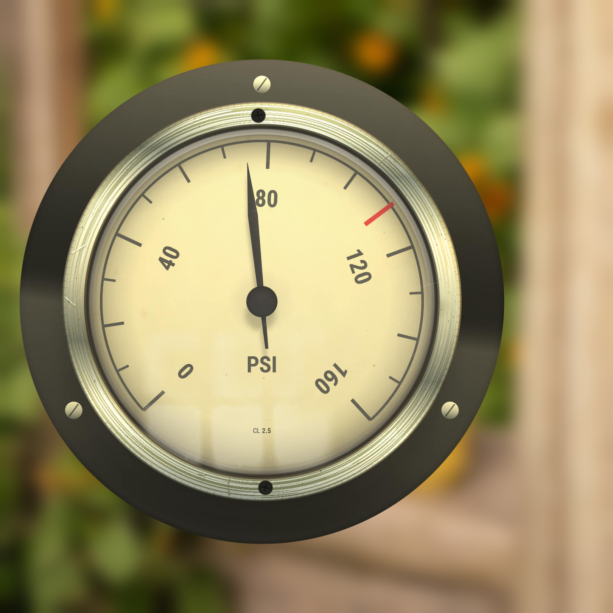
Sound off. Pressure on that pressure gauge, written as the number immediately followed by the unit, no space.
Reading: 75psi
